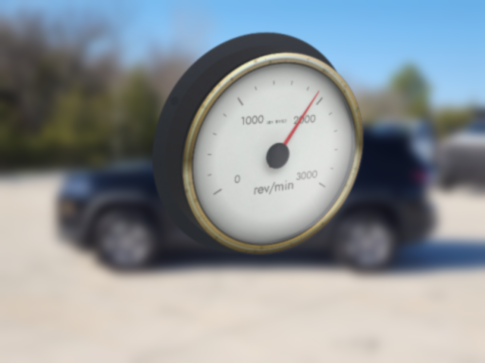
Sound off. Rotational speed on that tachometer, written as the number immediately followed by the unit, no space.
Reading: 1900rpm
